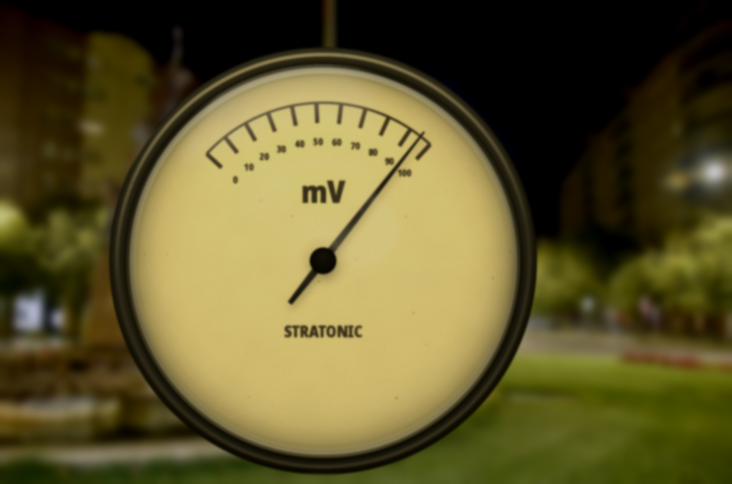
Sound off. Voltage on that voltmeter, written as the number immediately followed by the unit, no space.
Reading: 95mV
